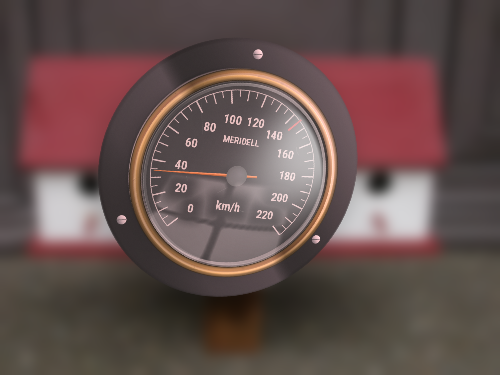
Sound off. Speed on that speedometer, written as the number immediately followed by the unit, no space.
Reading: 35km/h
